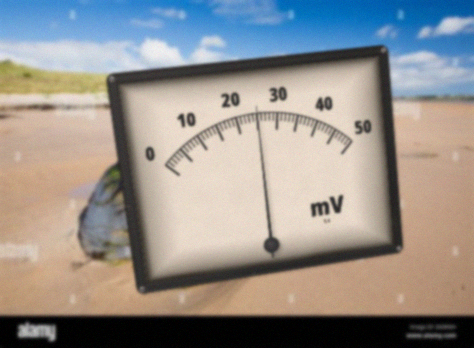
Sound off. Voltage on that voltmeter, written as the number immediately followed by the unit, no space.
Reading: 25mV
